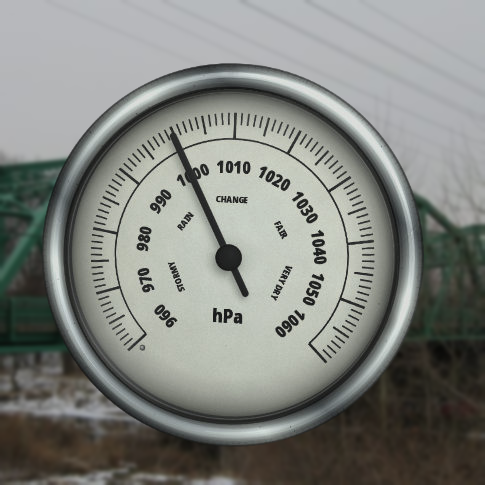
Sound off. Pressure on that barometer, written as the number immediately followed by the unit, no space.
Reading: 1000hPa
